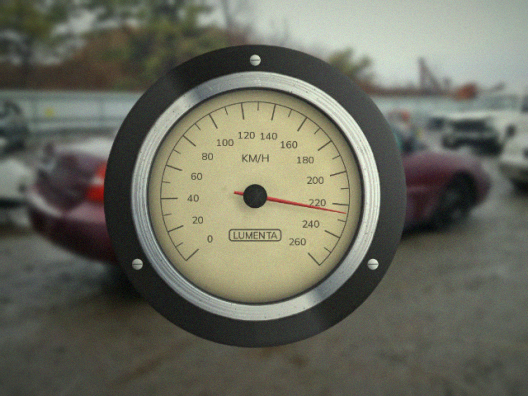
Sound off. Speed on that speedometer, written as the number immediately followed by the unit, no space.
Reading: 225km/h
